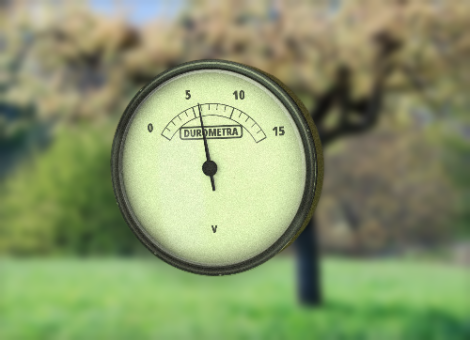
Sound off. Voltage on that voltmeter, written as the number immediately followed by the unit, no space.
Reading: 6V
